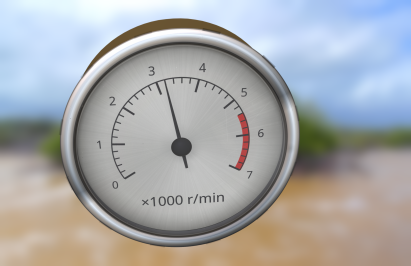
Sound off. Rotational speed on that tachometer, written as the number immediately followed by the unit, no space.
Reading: 3200rpm
